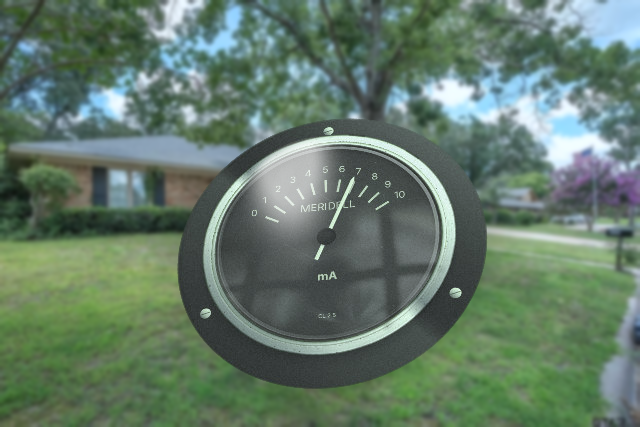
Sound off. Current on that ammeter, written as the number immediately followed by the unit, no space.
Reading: 7mA
